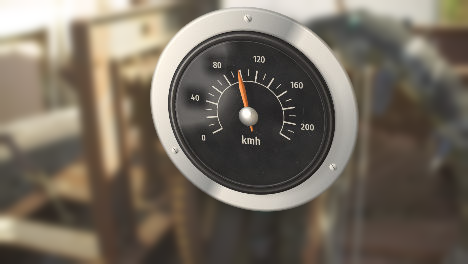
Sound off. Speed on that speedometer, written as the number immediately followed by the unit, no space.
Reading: 100km/h
